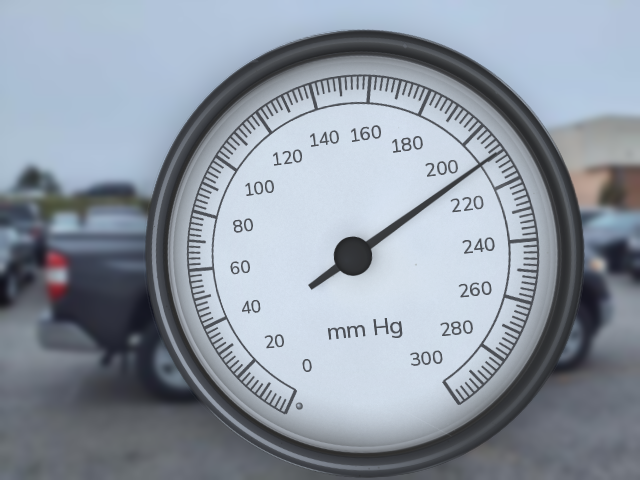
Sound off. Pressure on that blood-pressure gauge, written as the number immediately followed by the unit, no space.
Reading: 210mmHg
